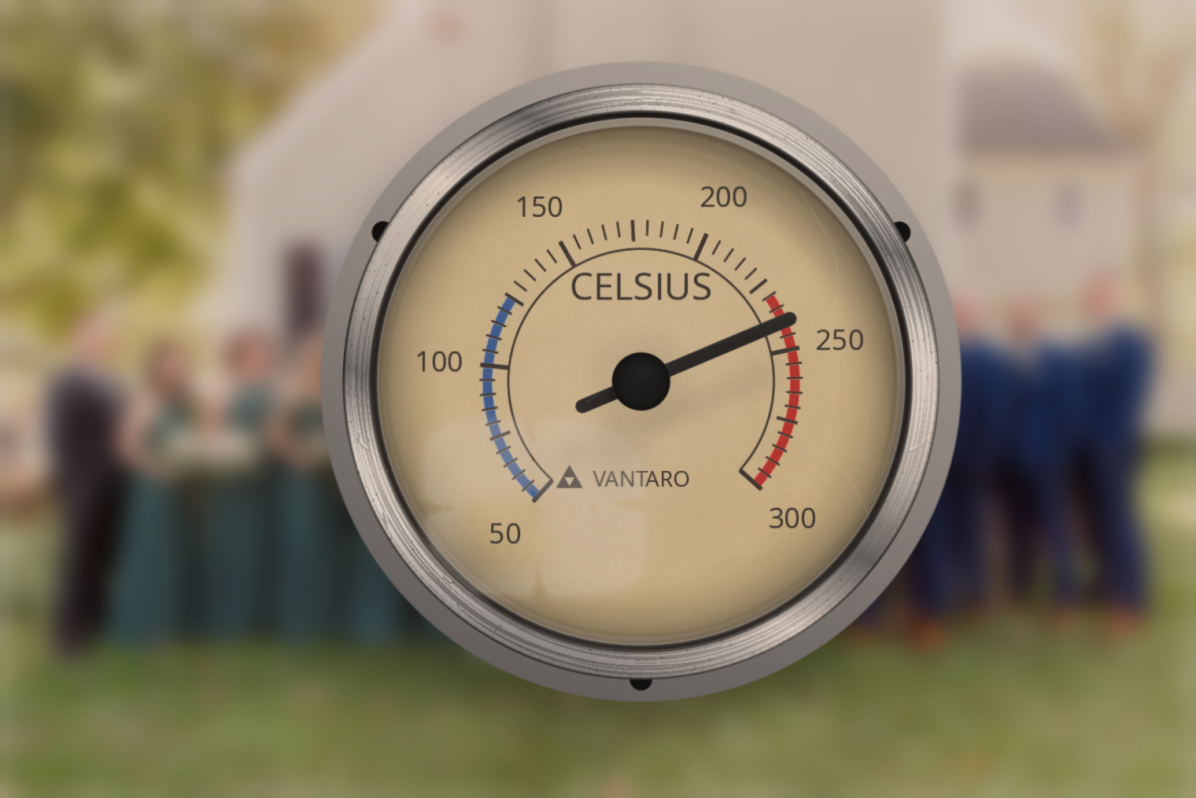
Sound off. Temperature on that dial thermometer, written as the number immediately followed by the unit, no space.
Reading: 240°C
